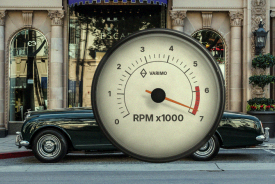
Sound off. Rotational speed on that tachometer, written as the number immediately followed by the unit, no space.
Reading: 6800rpm
